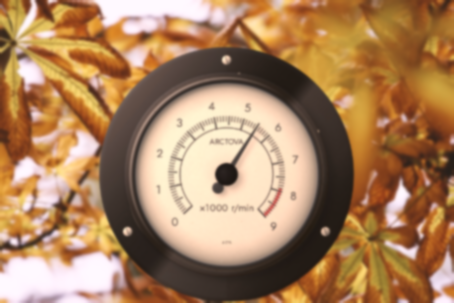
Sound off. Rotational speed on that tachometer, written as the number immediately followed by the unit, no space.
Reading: 5500rpm
